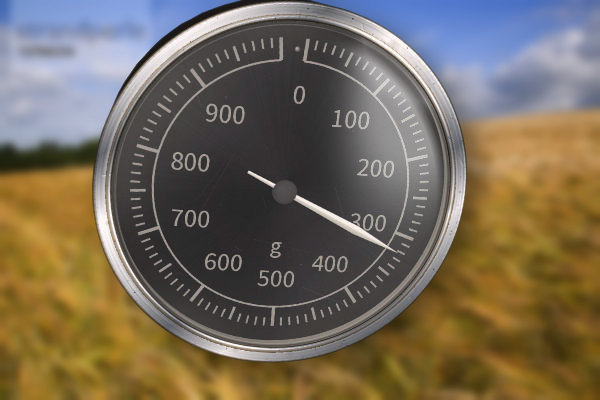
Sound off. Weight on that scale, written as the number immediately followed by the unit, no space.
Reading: 320g
